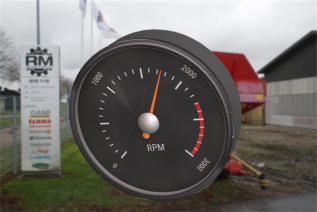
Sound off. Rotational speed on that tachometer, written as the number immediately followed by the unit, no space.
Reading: 1750rpm
